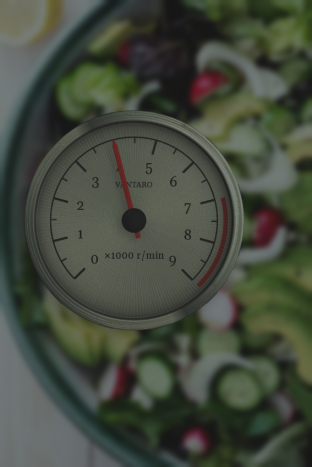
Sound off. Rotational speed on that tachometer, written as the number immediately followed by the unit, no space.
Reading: 4000rpm
